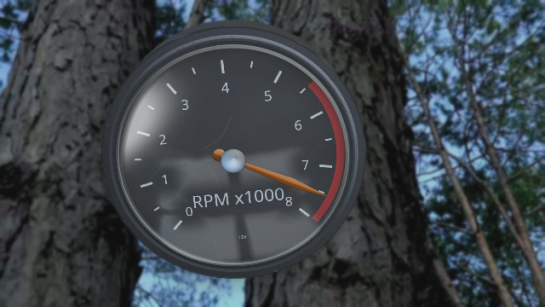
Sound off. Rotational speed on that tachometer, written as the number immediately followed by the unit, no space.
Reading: 7500rpm
